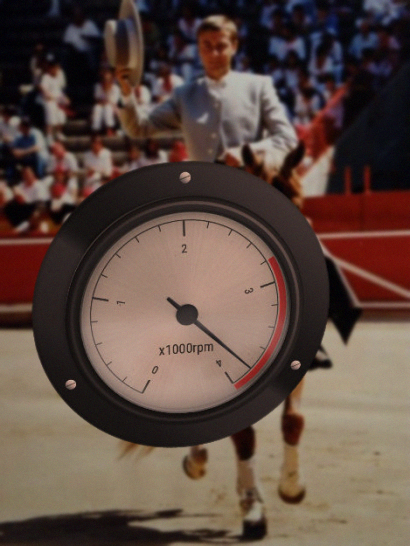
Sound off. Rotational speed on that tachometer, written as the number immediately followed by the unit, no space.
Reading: 3800rpm
